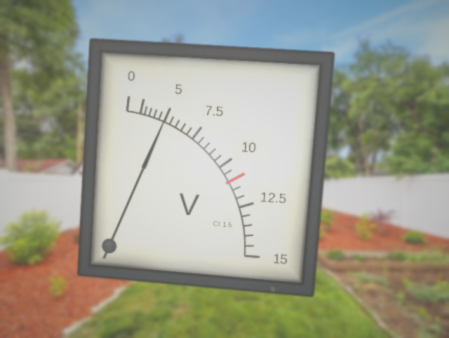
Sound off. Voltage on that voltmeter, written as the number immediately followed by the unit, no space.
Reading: 5V
